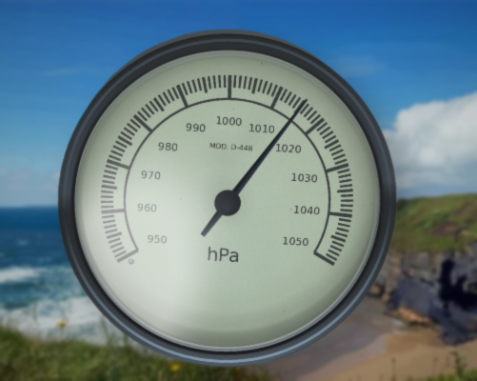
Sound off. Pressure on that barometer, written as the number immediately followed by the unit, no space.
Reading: 1015hPa
